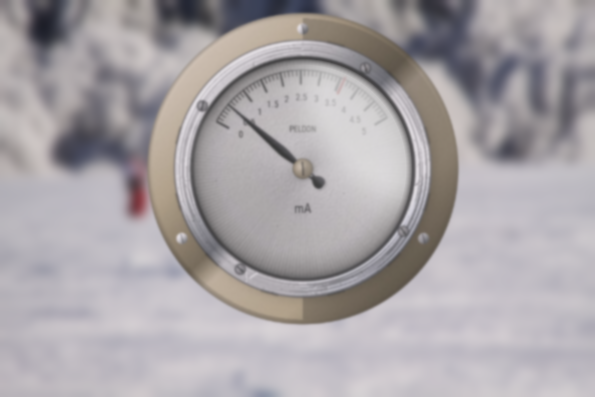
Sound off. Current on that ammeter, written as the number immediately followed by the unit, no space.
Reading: 0.5mA
